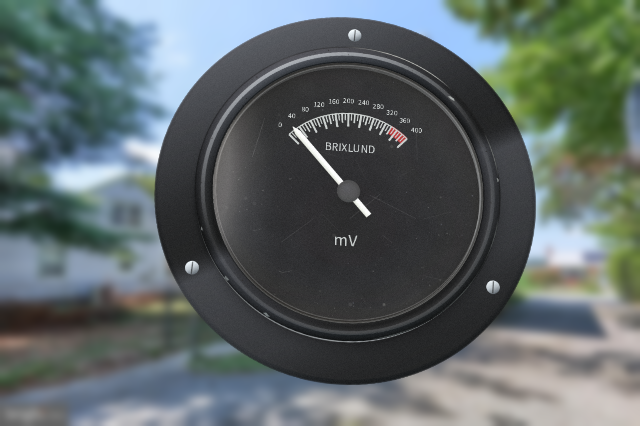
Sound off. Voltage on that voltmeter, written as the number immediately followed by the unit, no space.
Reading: 20mV
